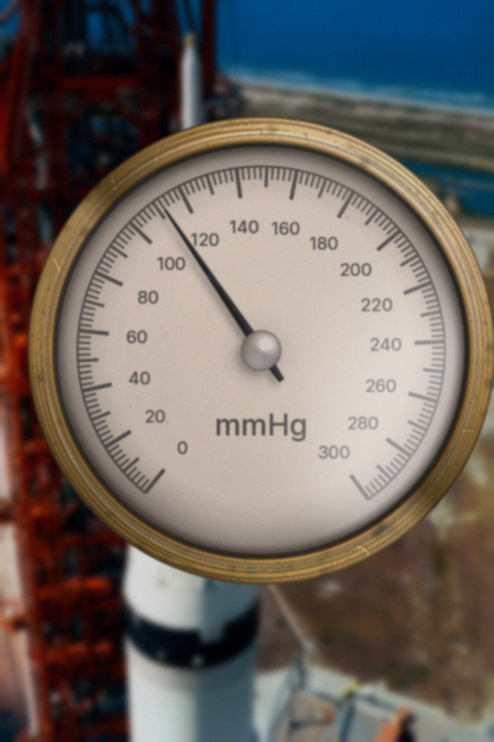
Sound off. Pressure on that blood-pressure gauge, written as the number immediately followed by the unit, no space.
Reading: 112mmHg
